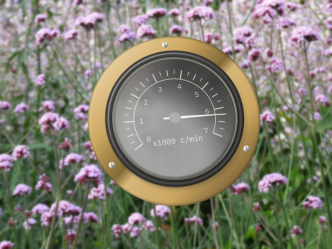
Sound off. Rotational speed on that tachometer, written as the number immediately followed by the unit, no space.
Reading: 6250rpm
